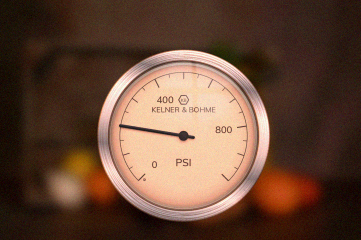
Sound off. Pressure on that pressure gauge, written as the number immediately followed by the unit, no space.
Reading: 200psi
